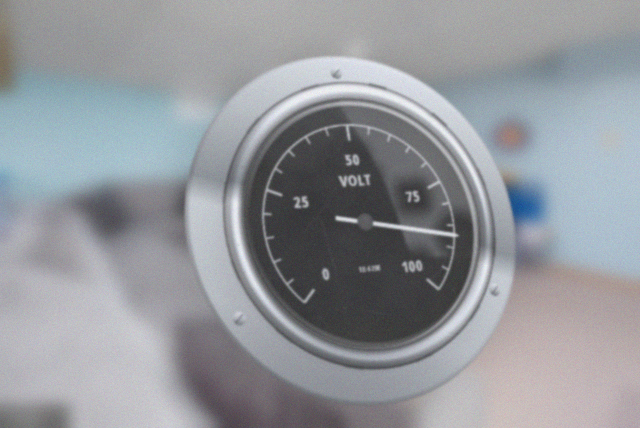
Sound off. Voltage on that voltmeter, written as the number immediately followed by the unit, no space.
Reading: 87.5V
